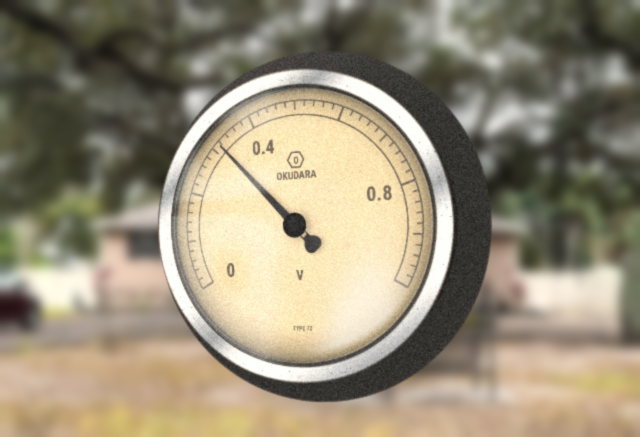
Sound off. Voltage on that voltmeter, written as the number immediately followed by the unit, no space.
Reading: 0.32V
